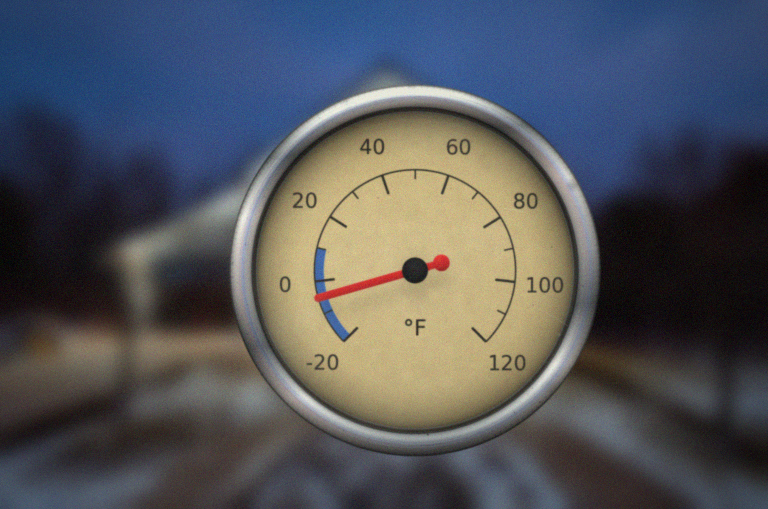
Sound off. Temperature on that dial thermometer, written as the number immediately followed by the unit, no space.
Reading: -5°F
